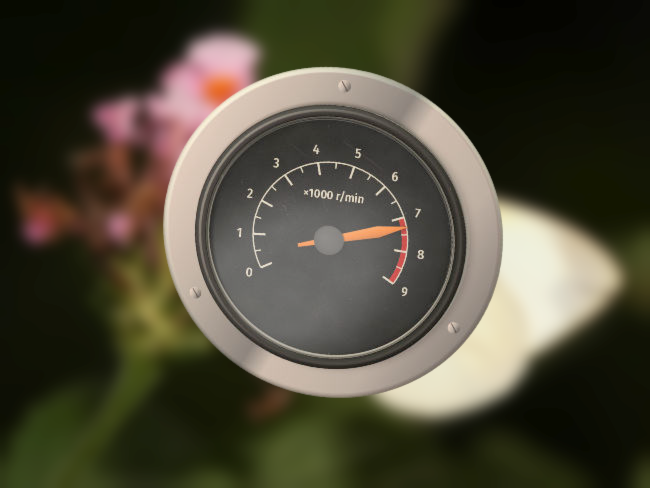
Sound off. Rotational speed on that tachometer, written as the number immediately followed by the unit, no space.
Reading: 7250rpm
